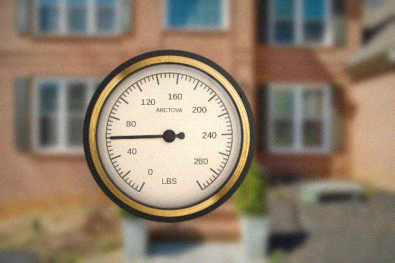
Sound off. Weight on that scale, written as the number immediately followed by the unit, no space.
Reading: 60lb
